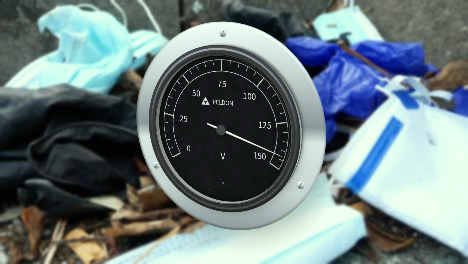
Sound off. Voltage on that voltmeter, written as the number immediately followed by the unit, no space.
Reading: 142.5V
